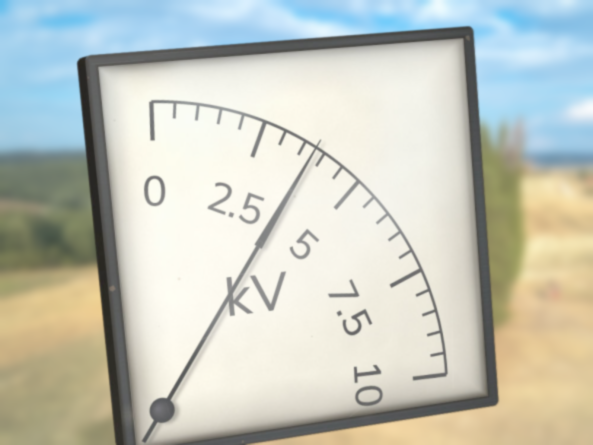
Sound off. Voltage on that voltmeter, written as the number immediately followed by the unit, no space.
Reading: 3.75kV
